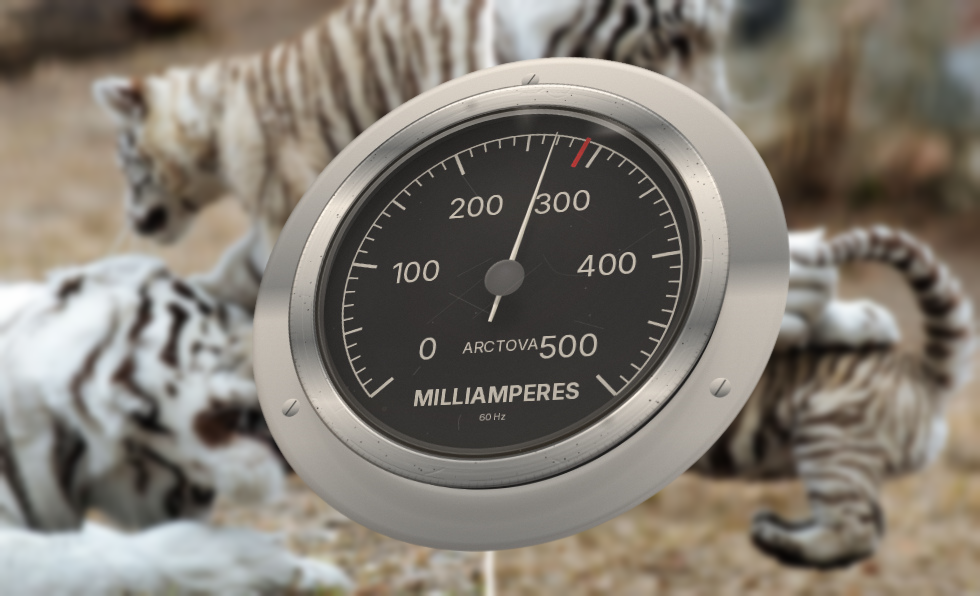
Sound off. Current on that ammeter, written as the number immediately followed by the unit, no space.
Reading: 270mA
